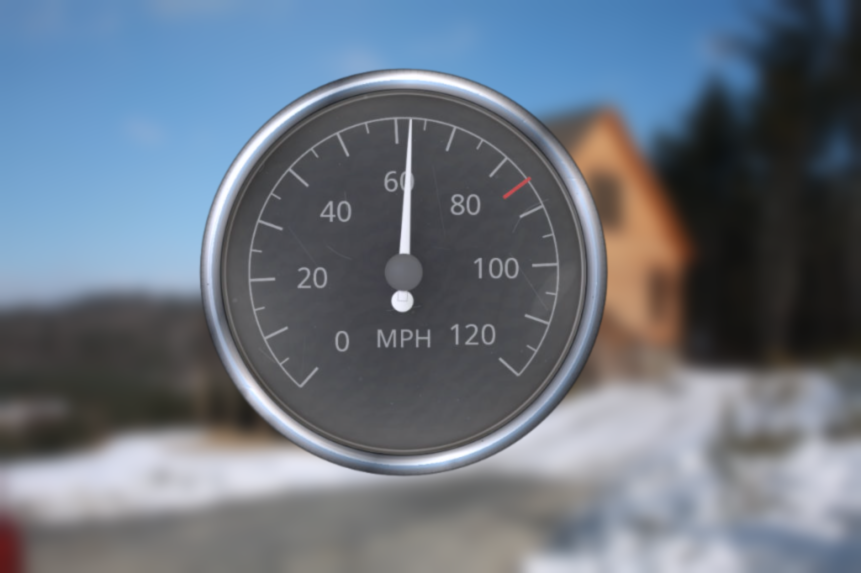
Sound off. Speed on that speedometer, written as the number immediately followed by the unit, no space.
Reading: 62.5mph
